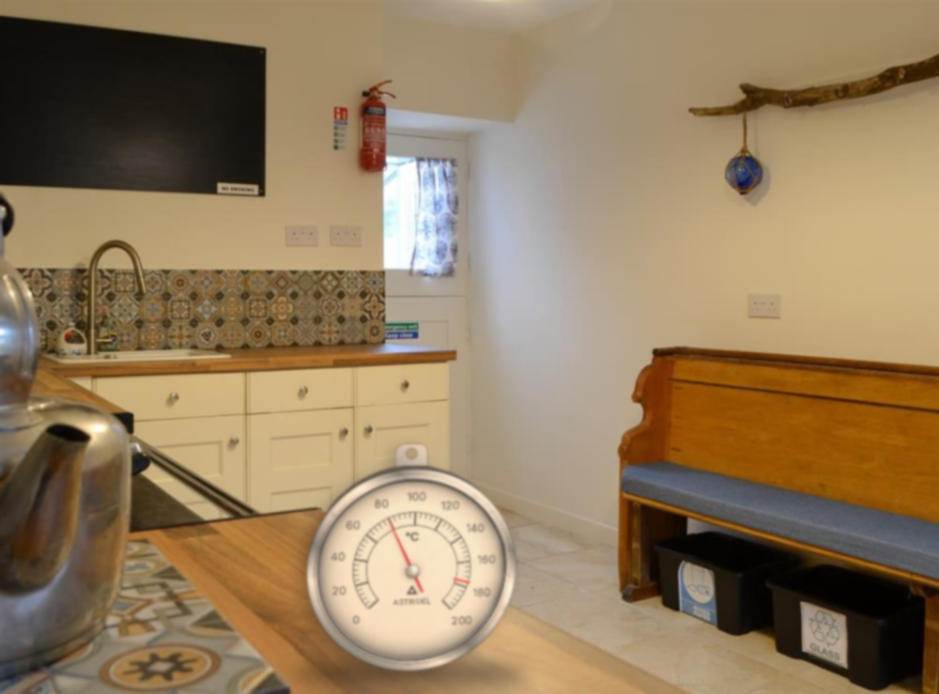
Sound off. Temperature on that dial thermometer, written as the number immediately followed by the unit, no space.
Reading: 80°C
